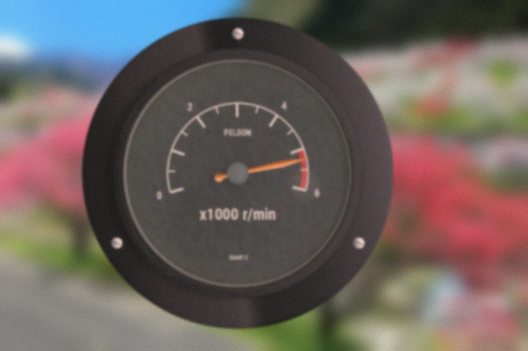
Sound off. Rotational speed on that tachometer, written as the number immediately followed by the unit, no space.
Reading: 5250rpm
